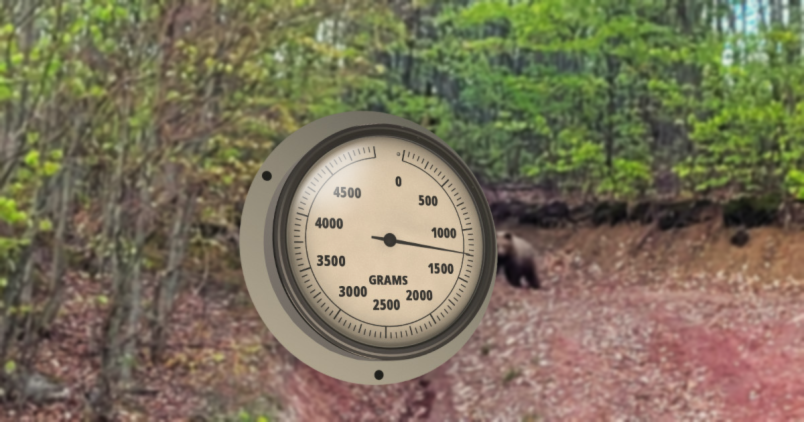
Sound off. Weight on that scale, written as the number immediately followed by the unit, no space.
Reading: 1250g
